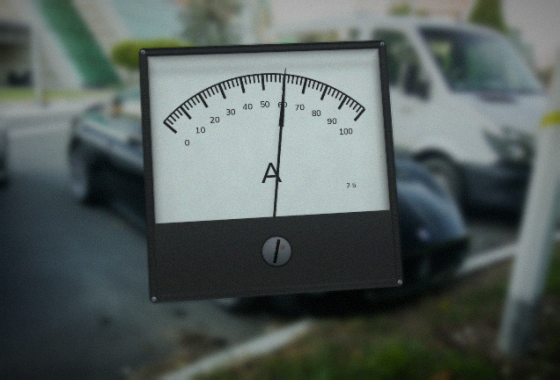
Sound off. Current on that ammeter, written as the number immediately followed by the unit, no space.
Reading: 60A
